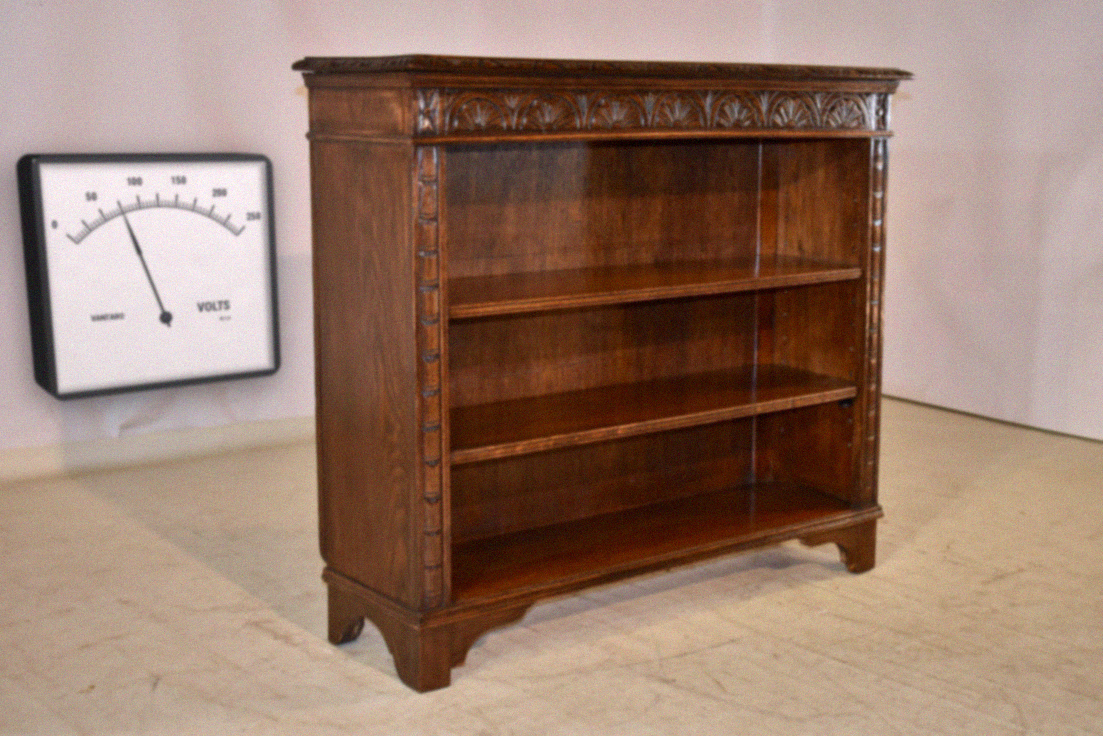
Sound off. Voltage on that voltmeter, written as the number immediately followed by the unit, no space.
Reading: 75V
